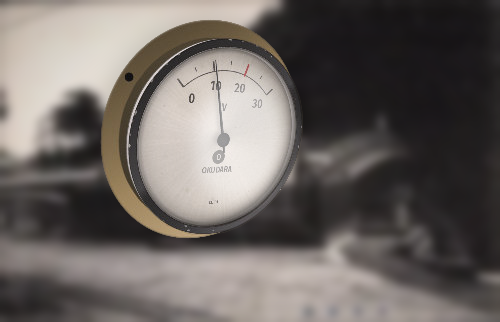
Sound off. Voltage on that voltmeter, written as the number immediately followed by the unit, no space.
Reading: 10V
